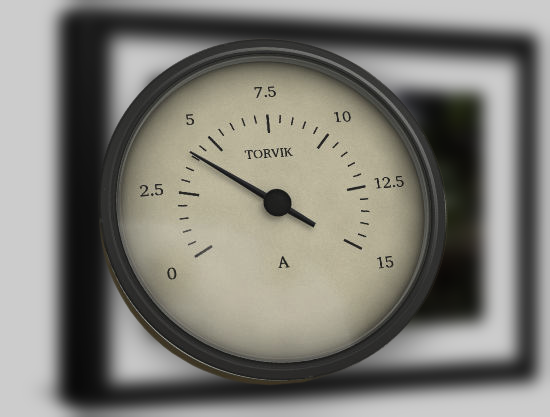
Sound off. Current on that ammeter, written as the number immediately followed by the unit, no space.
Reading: 4A
